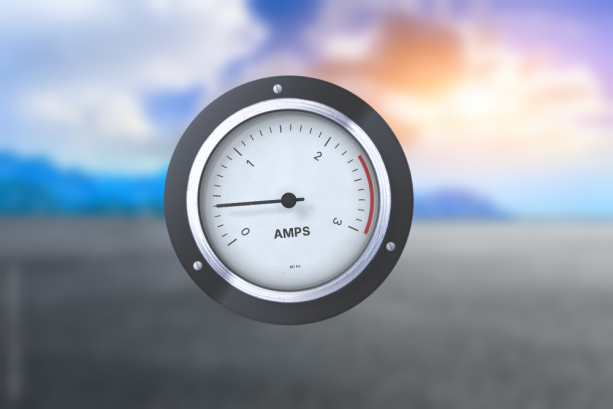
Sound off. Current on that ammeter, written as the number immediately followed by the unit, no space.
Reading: 0.4A
